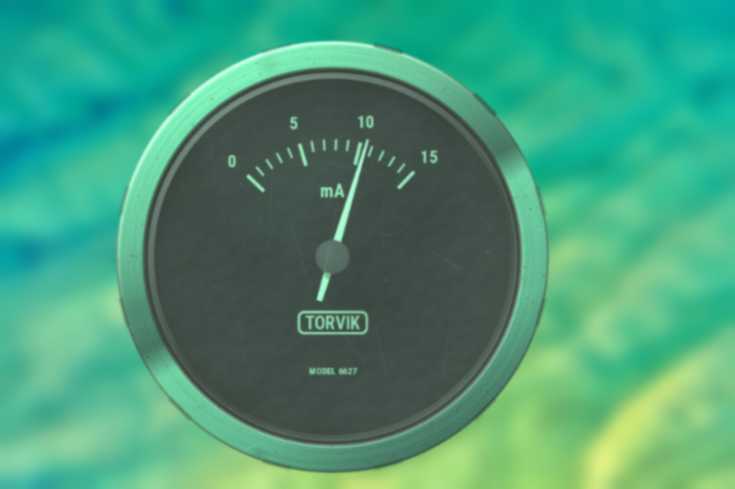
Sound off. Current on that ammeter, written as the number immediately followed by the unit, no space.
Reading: 10.5mA
